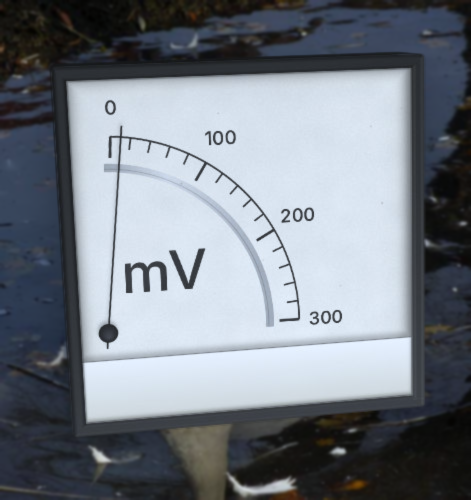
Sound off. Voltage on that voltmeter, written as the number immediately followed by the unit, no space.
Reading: 10mV
